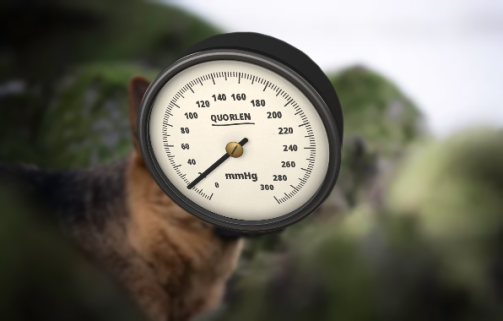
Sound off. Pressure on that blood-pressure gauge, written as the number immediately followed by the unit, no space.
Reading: 20mmHg
